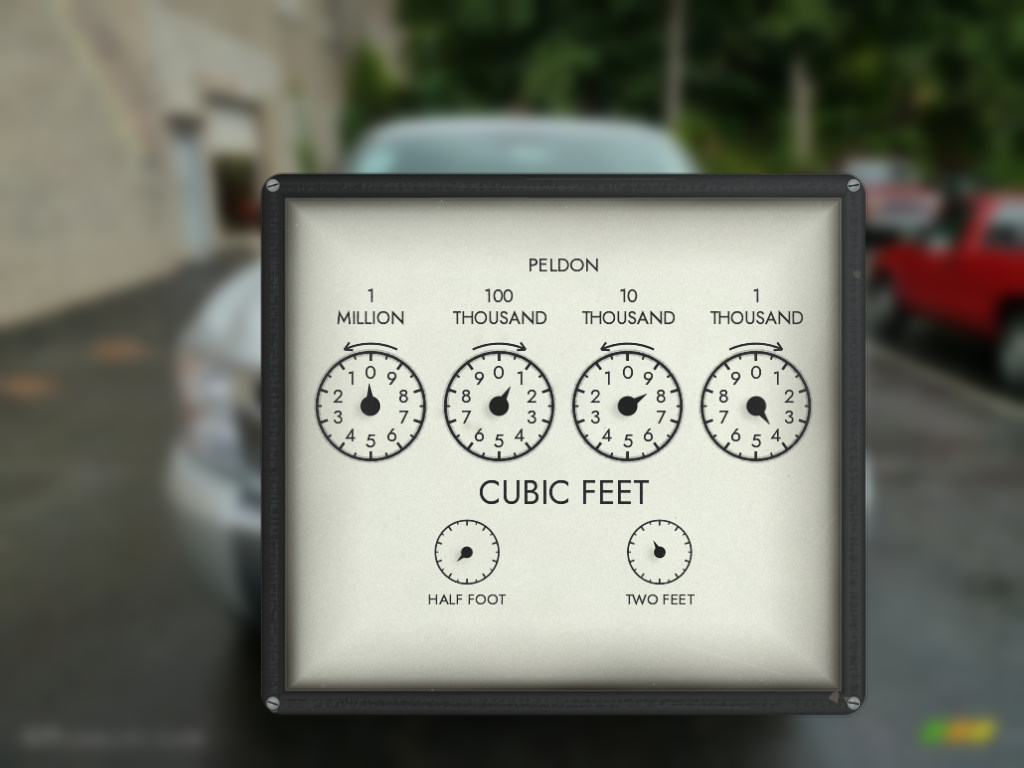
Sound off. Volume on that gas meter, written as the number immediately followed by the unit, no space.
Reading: 8400ft³
